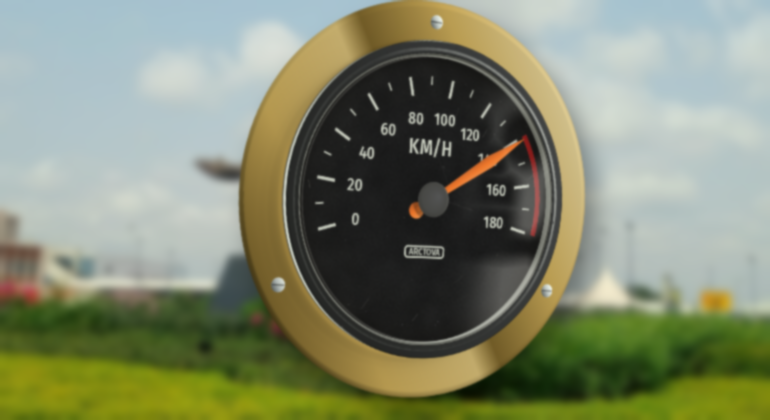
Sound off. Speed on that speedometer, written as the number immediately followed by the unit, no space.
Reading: 140km/h
